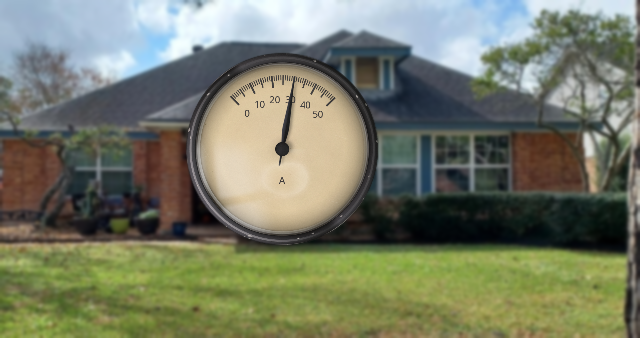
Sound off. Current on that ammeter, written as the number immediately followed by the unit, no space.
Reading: 30A
